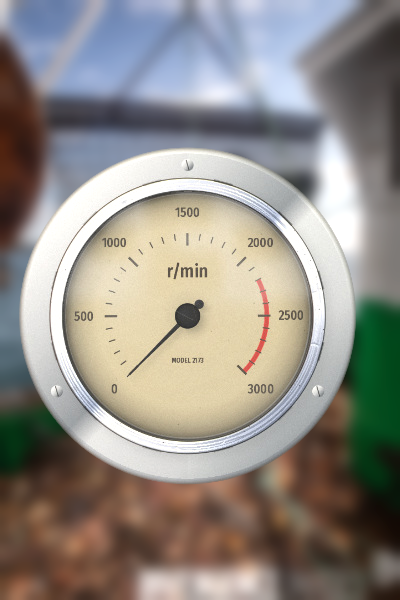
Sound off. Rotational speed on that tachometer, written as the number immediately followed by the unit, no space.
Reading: 0rpm
